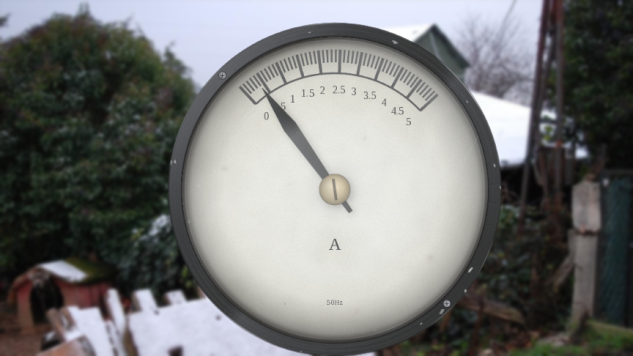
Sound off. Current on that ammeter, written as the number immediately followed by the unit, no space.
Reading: 0.4A
